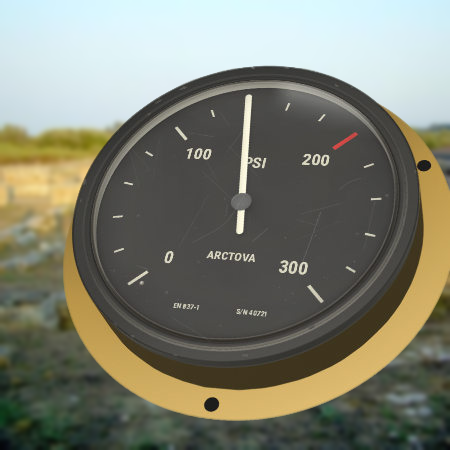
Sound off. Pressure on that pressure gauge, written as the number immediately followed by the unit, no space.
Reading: 140psi
